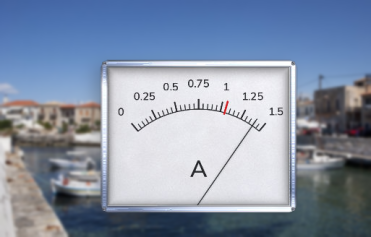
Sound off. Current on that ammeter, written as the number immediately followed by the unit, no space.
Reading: 1.4A
